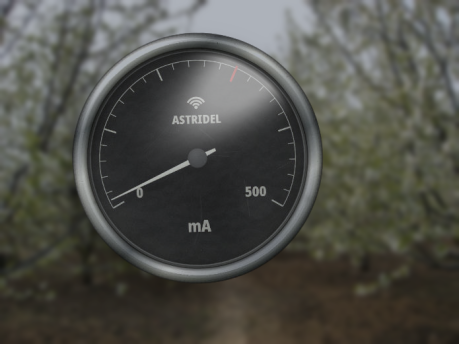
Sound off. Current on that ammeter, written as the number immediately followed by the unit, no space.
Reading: 10mA
